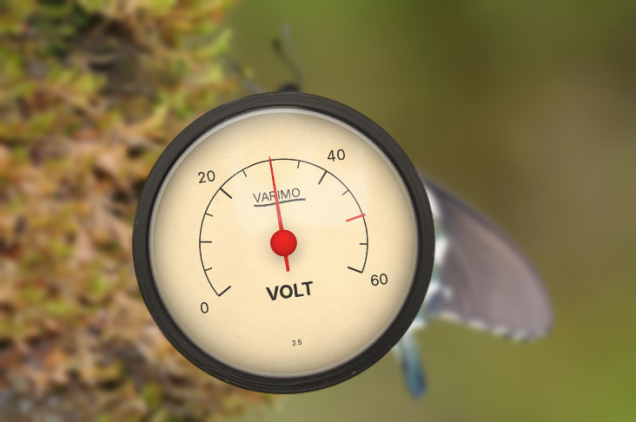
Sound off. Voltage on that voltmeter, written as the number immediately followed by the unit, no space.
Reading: 30V
